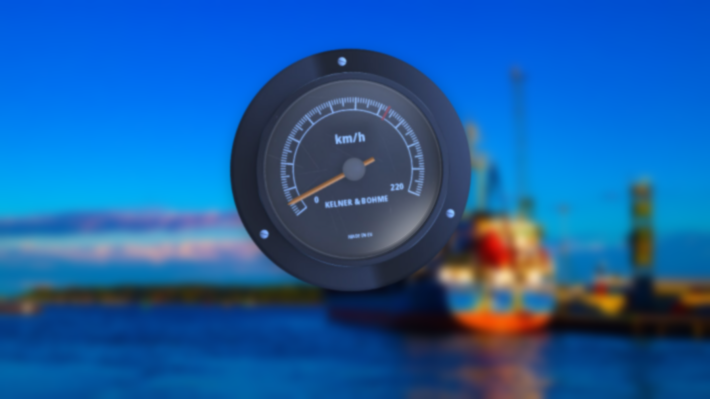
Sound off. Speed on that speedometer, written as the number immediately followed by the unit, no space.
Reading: 10km/h
